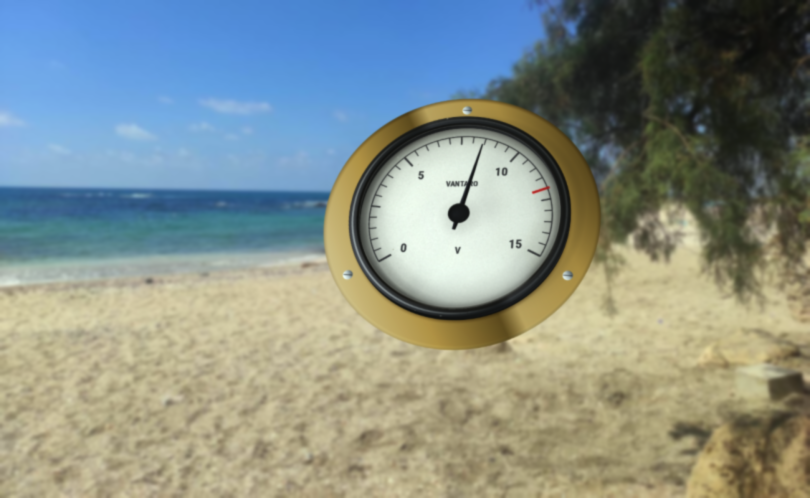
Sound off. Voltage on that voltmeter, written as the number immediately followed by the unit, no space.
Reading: 8.5V
